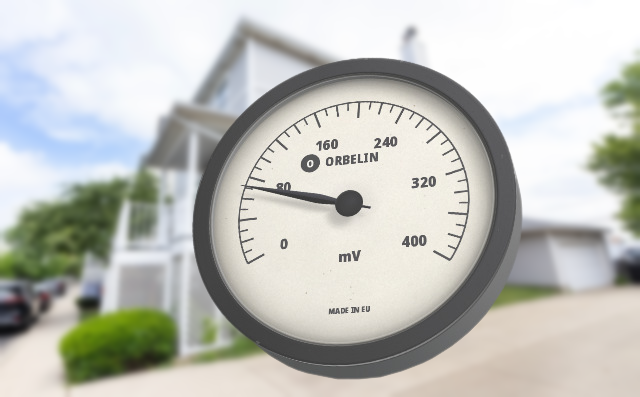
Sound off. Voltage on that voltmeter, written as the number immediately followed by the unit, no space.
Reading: 70mV
